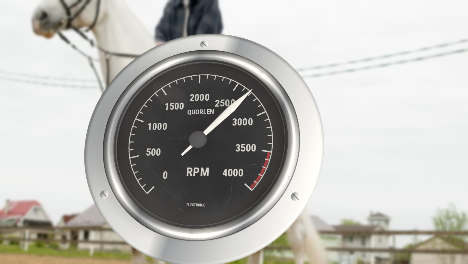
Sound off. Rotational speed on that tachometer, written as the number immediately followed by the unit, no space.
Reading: 2700rpm
